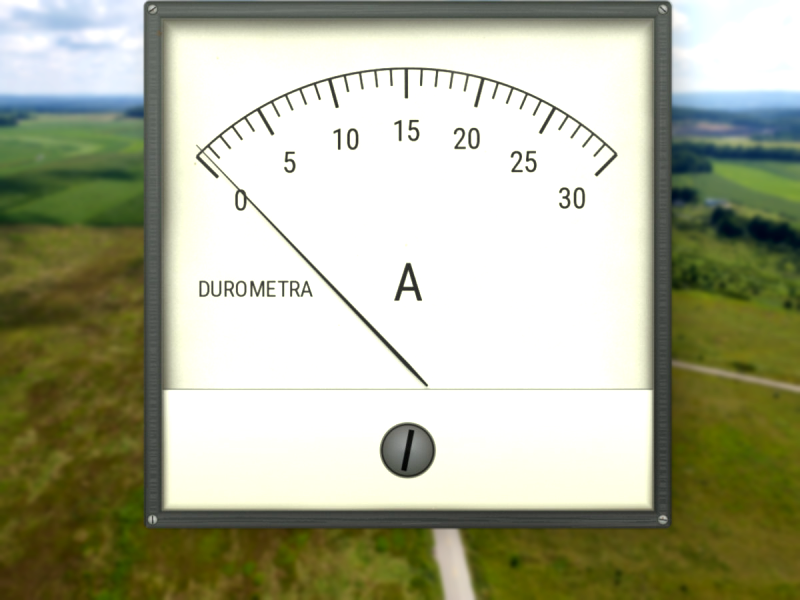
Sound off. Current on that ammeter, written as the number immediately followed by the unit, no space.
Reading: 0.5A
